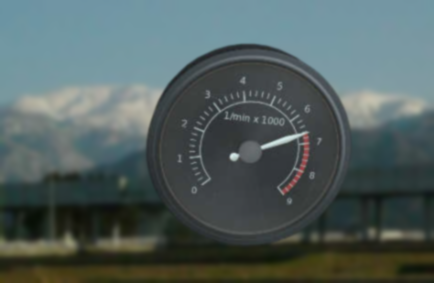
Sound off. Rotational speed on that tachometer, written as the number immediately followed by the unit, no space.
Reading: 6600rpm
